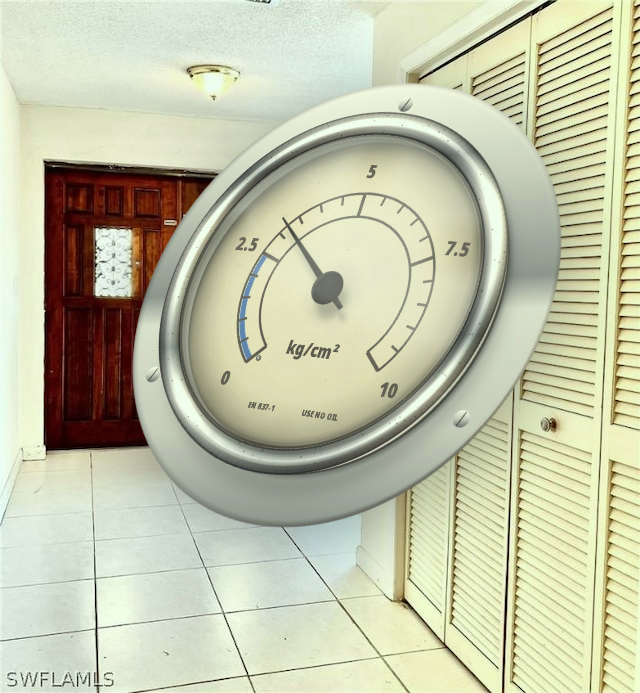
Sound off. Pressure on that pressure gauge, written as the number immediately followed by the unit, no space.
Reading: 3.25kg/cm²
